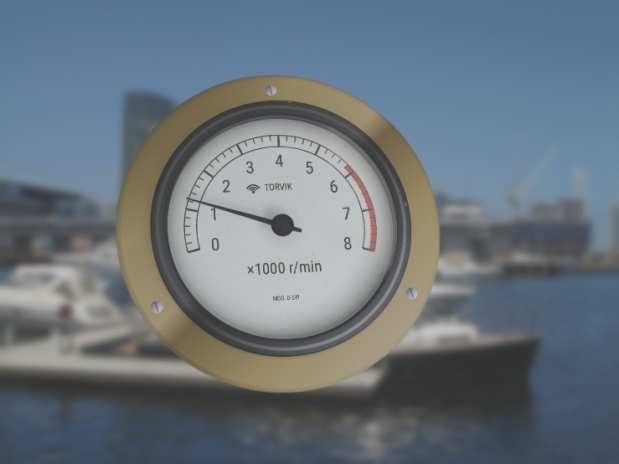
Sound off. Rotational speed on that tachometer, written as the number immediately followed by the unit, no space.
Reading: 1200rpm
